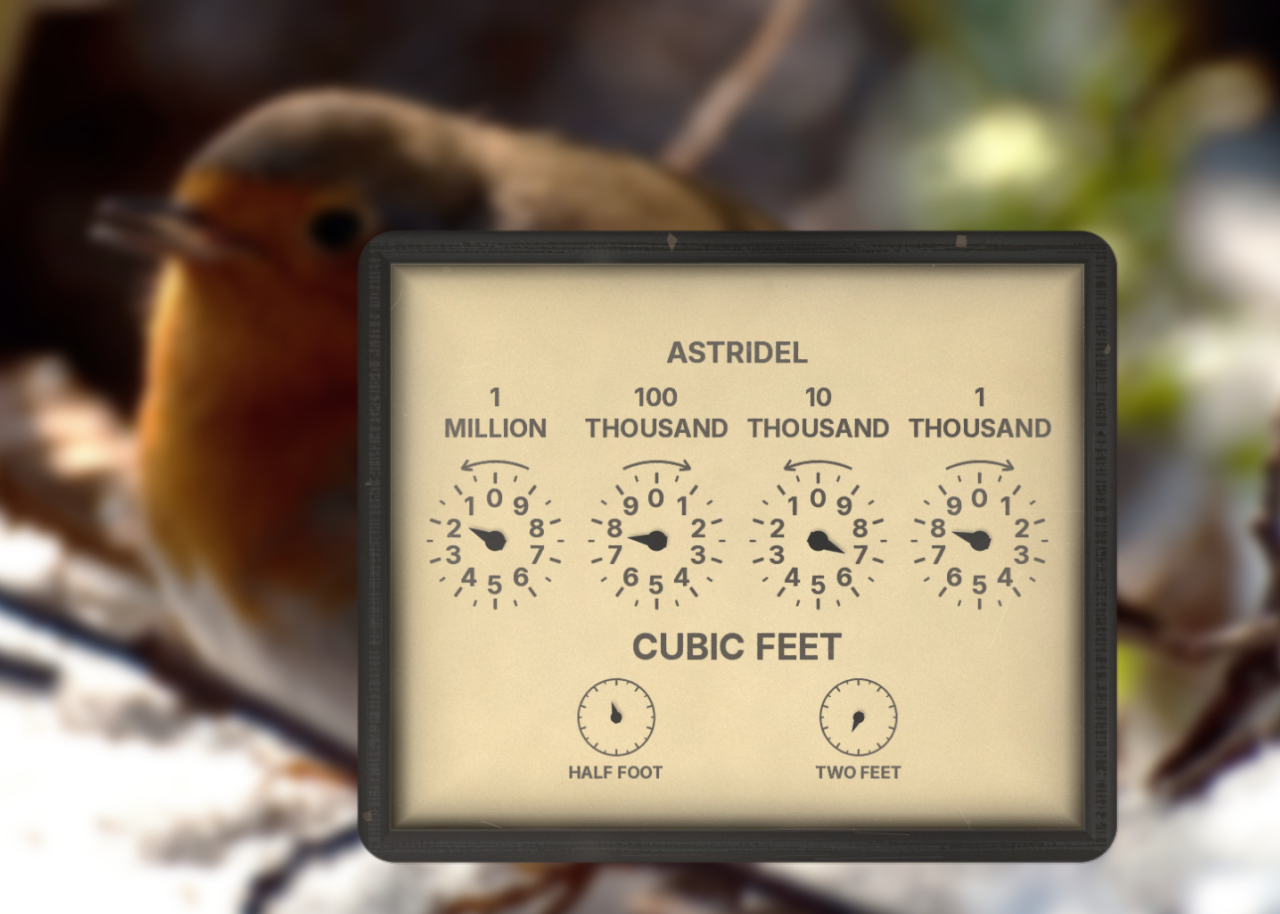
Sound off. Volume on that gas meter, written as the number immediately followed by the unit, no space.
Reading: 176800ft³
